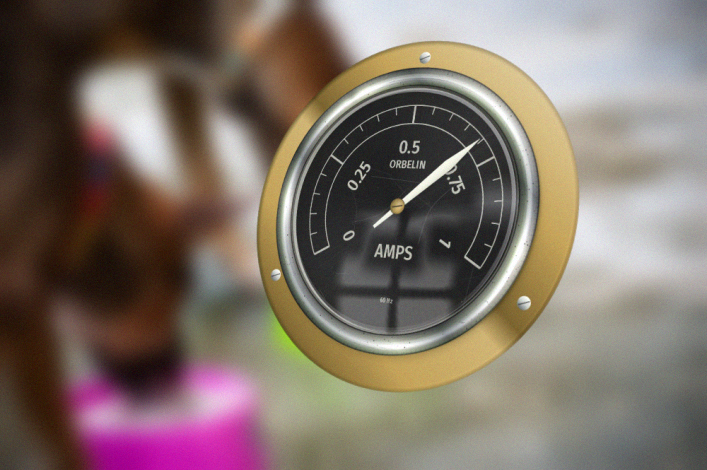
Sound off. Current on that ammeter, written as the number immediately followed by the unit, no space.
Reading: 0.7A
